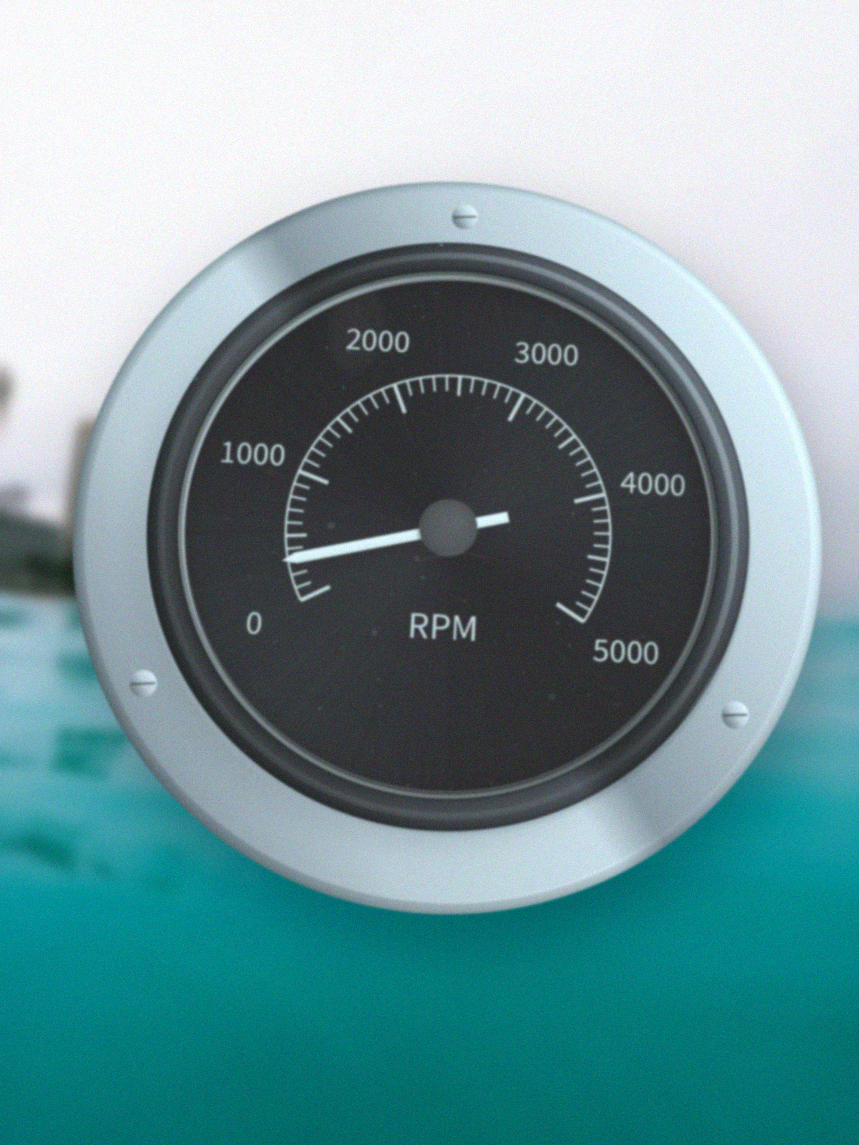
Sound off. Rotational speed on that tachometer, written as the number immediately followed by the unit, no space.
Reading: 300rpm
